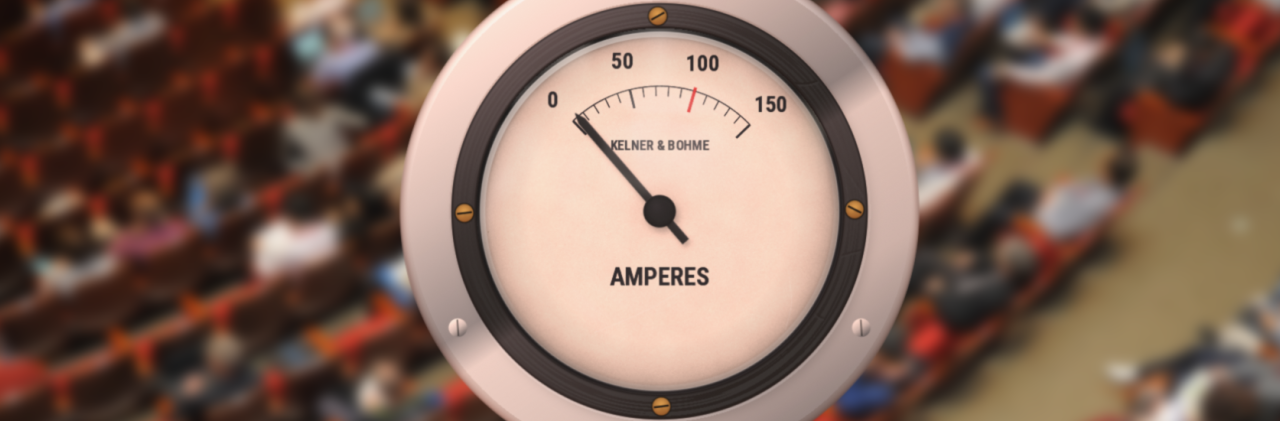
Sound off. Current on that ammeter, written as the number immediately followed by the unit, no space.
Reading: 5A
